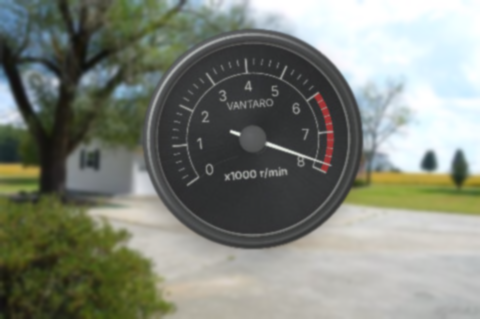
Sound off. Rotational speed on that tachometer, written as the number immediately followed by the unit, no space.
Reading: 7800rpm
